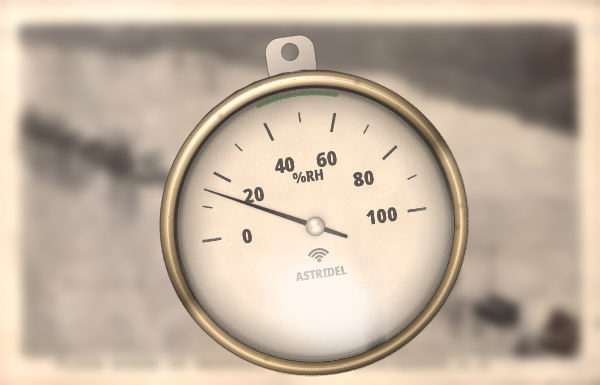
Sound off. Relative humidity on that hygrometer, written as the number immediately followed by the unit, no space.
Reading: 15%
